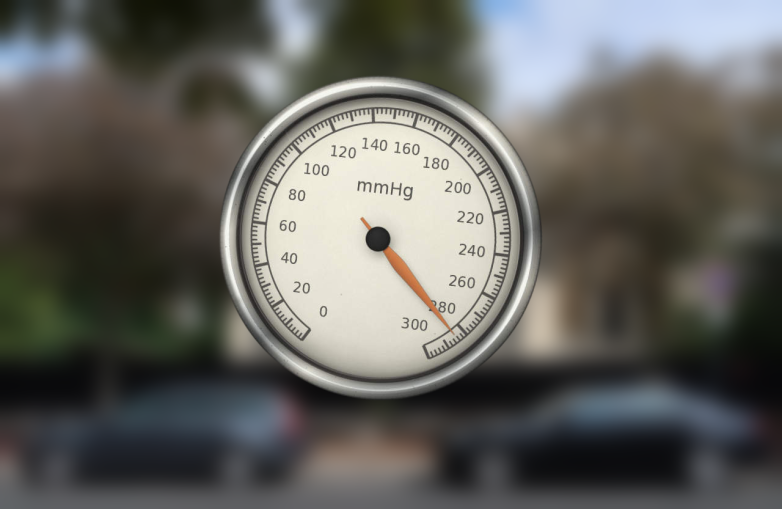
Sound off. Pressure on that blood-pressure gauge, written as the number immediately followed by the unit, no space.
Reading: 284mmHg
